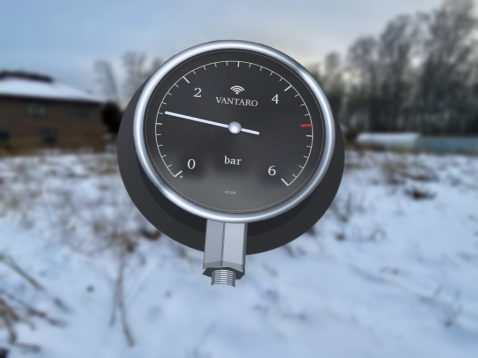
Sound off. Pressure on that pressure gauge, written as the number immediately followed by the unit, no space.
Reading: 1.2bar
